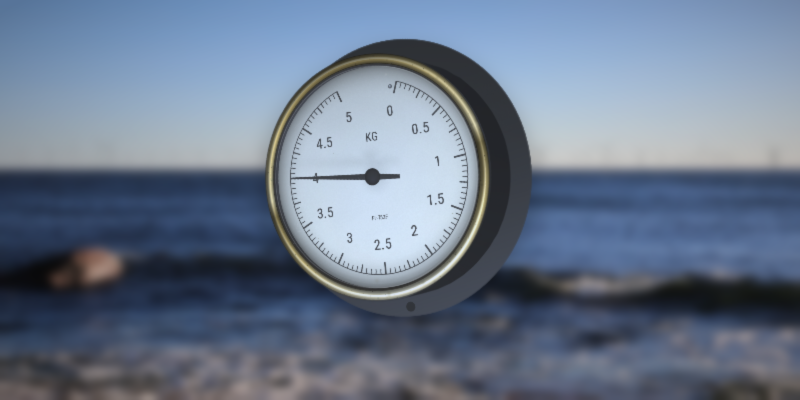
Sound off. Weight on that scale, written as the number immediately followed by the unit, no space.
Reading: 4kg
